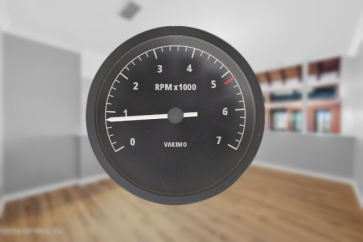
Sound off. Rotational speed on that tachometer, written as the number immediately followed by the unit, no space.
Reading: 800rpm
